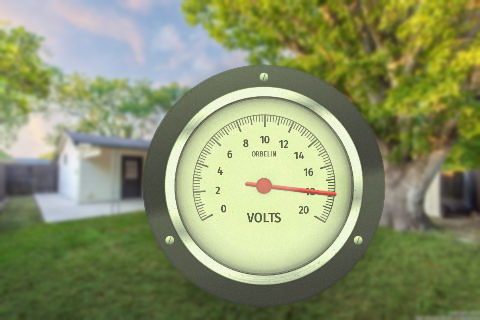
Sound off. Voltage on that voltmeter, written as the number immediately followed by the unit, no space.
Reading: 18V
